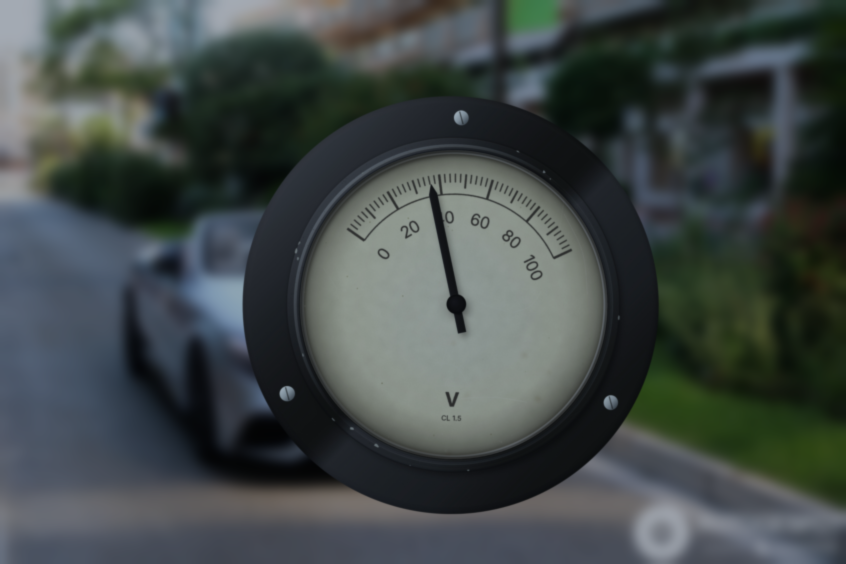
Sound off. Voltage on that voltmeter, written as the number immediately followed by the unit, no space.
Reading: 36V
